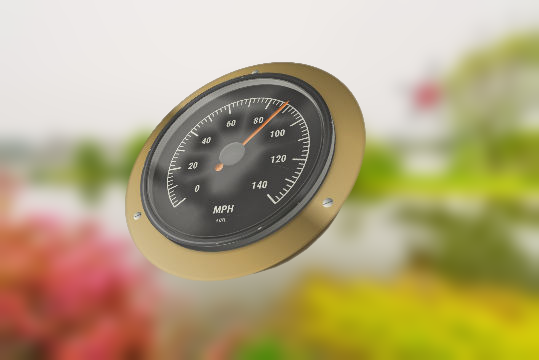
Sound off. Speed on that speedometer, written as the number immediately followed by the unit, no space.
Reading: 90mph
